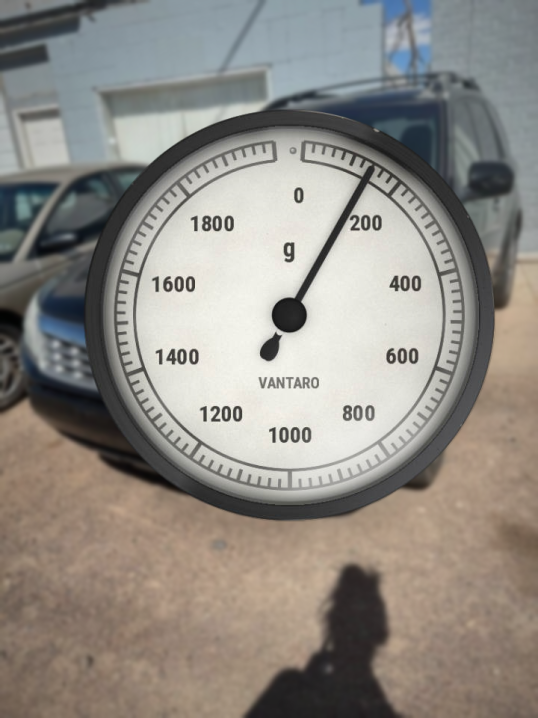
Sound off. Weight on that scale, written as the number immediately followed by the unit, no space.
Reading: 140g
